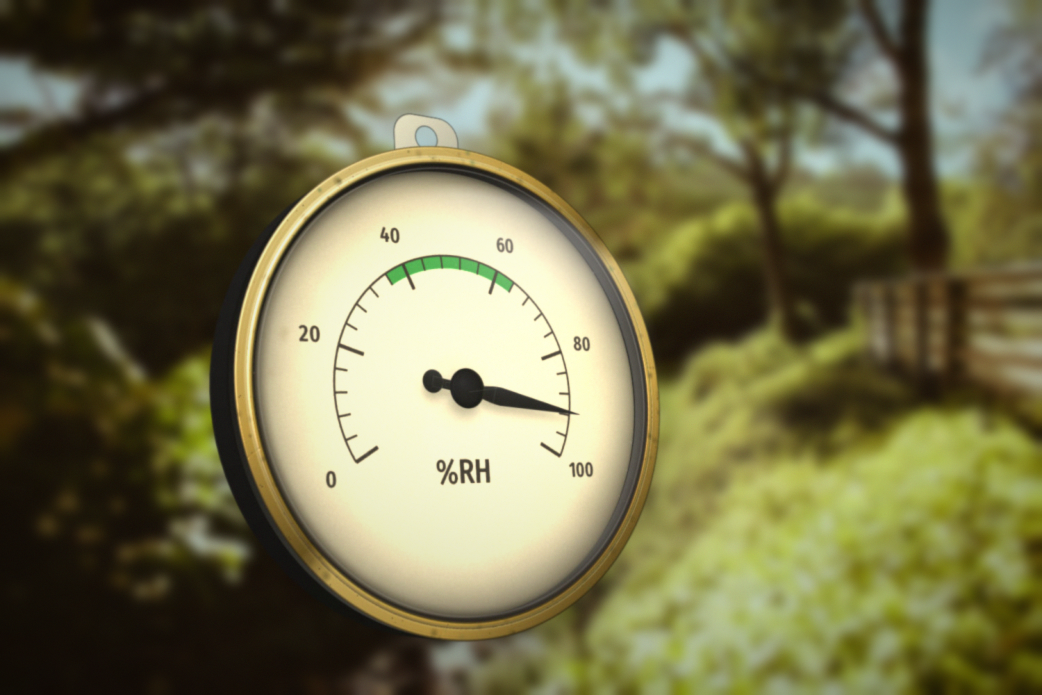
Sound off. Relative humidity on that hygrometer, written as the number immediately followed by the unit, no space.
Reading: 92%
